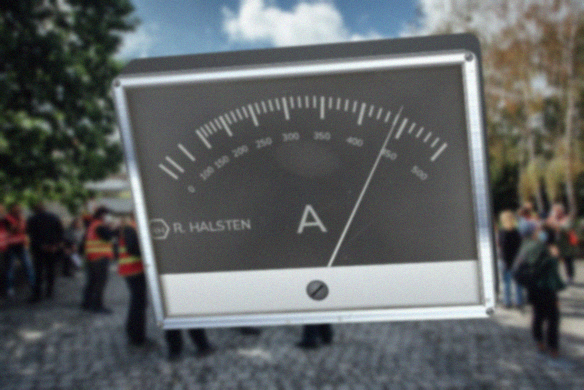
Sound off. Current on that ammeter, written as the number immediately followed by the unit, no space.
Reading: 440A
